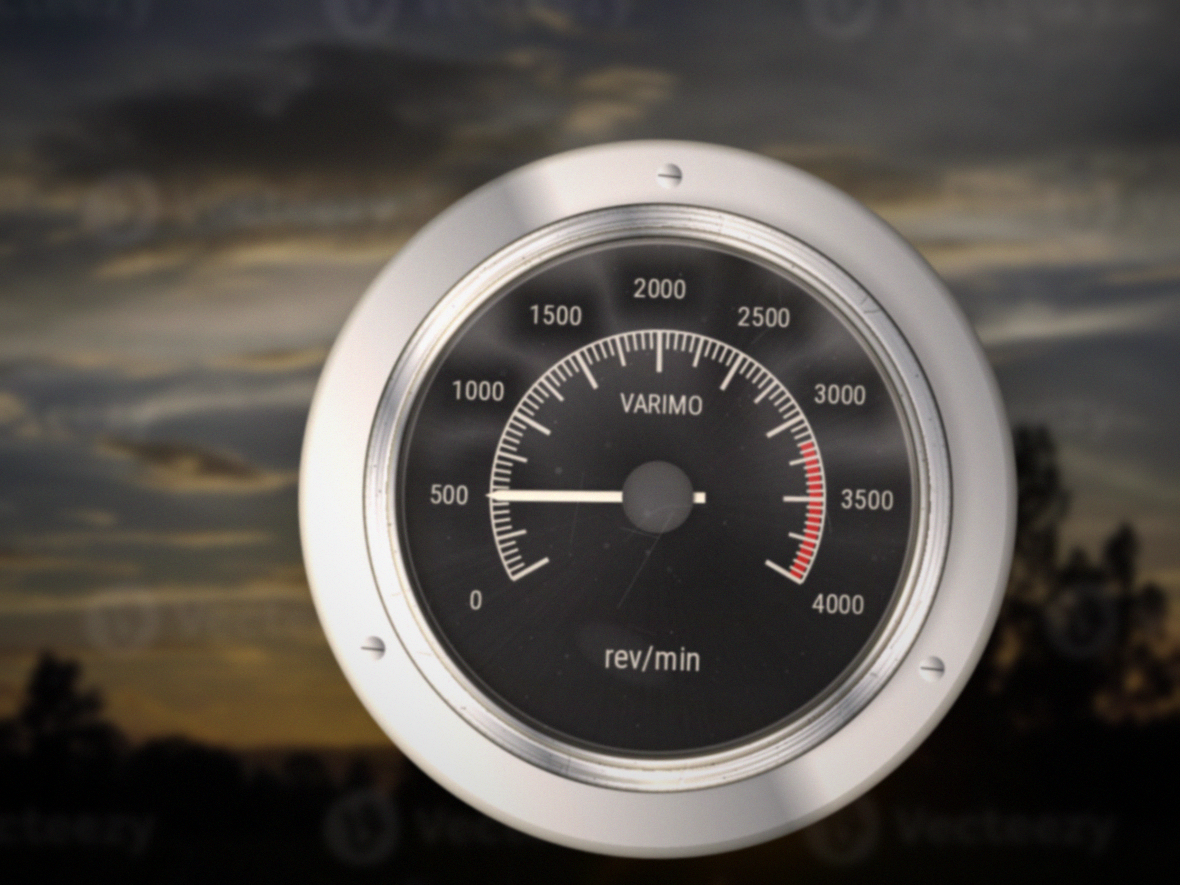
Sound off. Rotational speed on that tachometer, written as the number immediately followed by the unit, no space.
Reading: 500rpm
